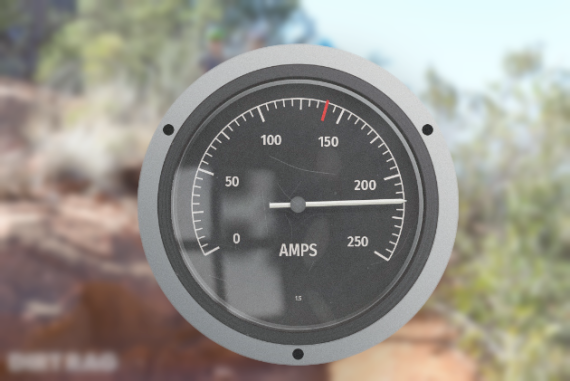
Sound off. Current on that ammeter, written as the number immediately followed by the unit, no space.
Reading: 215A
